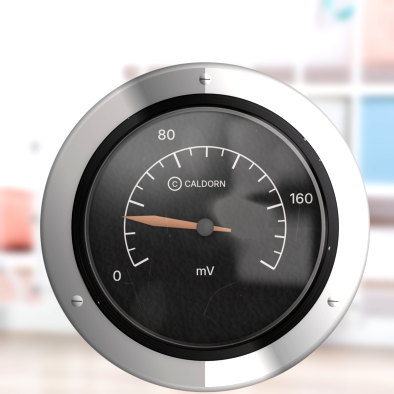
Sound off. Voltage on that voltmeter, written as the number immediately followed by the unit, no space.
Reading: 30mV
